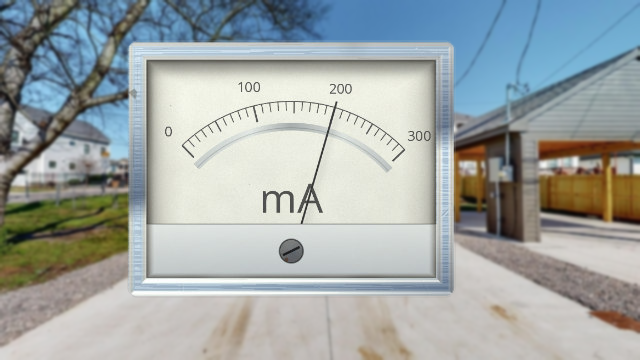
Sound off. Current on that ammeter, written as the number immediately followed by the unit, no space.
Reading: 200mA
